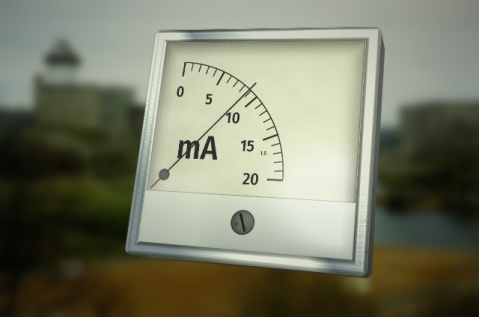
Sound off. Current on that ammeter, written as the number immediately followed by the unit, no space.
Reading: 9mA
